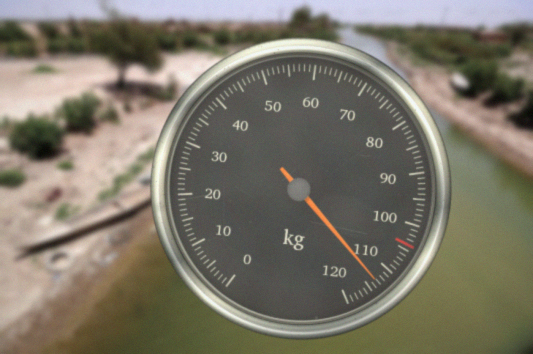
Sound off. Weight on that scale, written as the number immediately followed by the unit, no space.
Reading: 113kg
